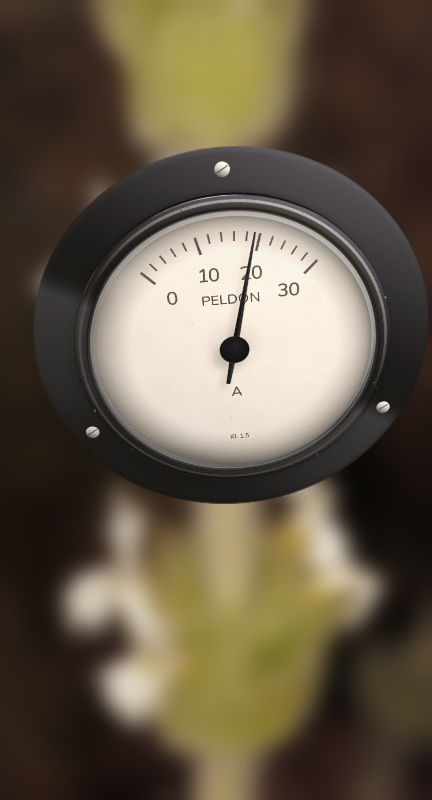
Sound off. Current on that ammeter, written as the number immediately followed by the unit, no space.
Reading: 19A
